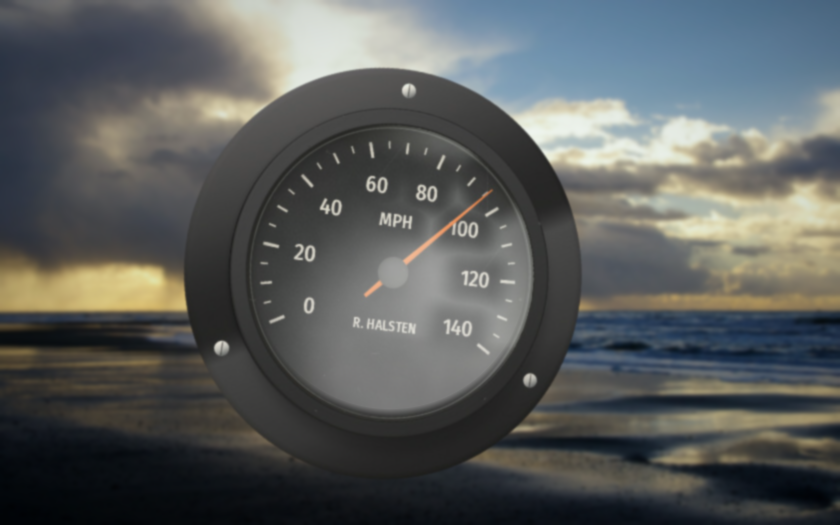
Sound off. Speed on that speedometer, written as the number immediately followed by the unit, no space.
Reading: 95mph
